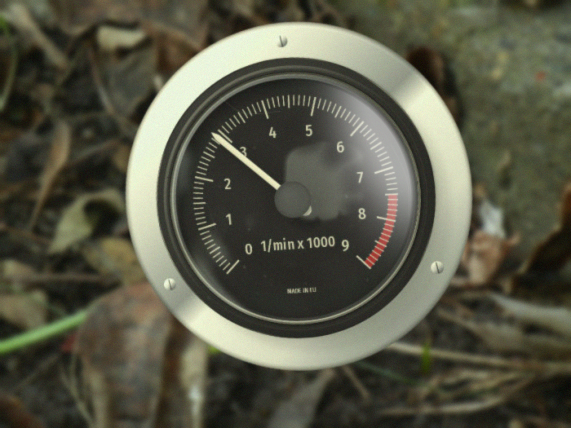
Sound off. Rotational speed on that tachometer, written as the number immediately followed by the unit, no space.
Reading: 2900rpm
